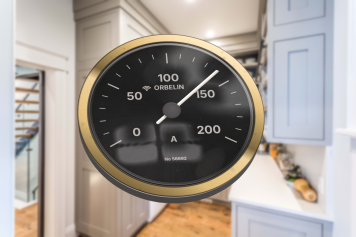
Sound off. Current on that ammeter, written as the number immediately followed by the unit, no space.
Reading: 140A
